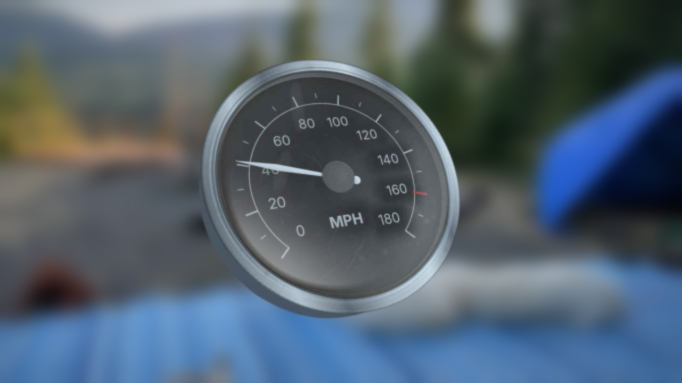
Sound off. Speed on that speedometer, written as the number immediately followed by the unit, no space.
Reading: 40mph
